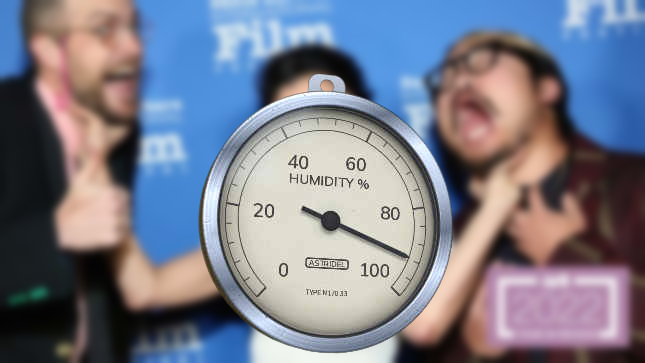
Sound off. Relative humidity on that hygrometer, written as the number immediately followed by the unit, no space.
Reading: 92%
